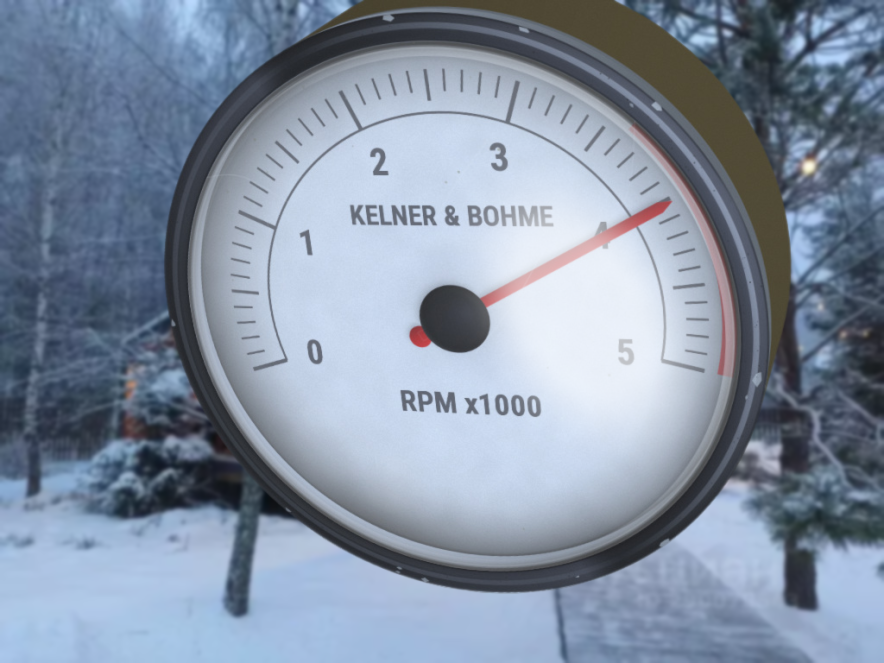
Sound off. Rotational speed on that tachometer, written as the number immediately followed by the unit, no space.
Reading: 4000rpm
